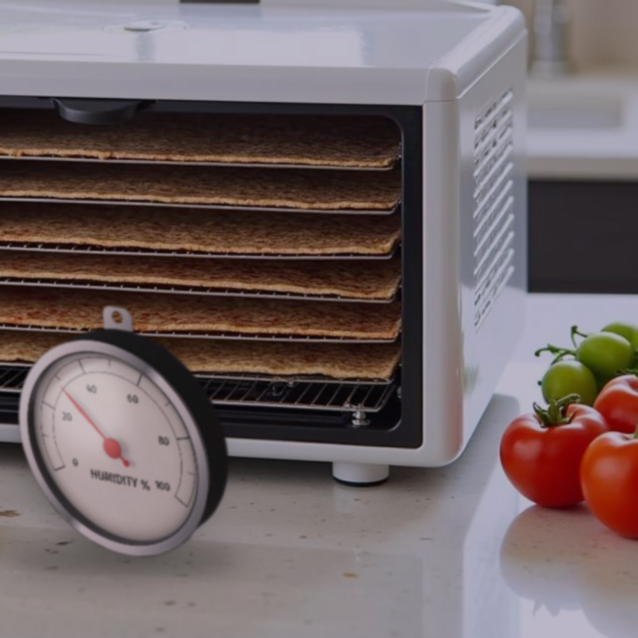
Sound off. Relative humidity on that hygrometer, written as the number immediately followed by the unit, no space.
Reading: 30%
